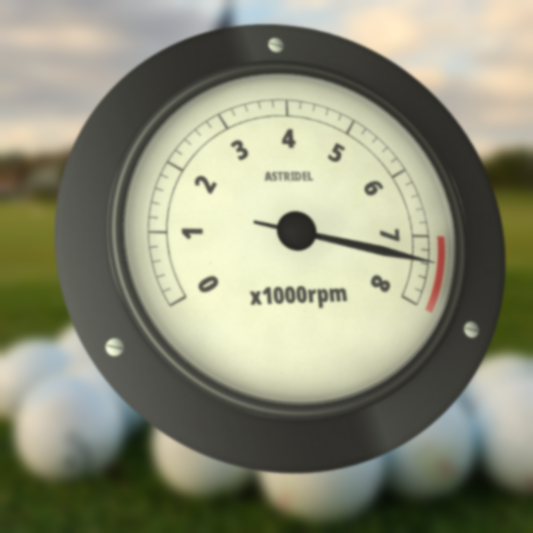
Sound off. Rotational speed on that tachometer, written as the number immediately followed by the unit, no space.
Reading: 7400rpm
